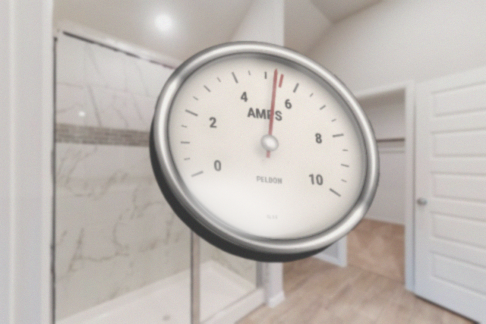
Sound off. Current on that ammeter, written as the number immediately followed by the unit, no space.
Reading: 5.25A
